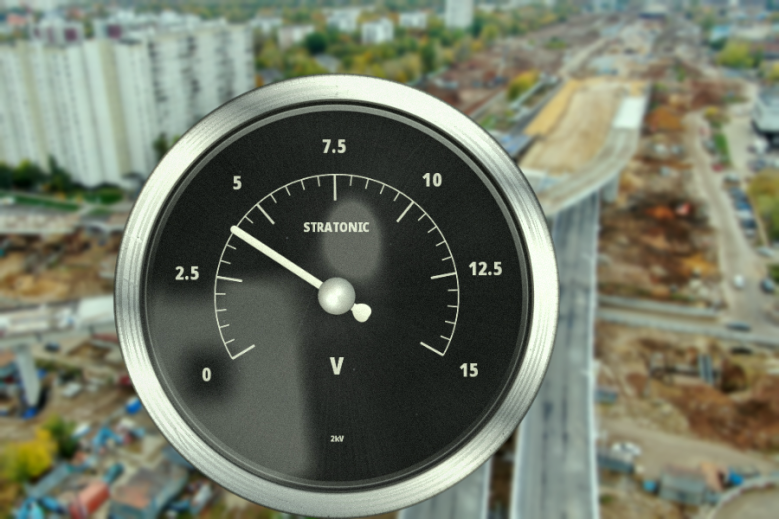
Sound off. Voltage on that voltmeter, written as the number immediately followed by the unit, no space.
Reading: 4V
